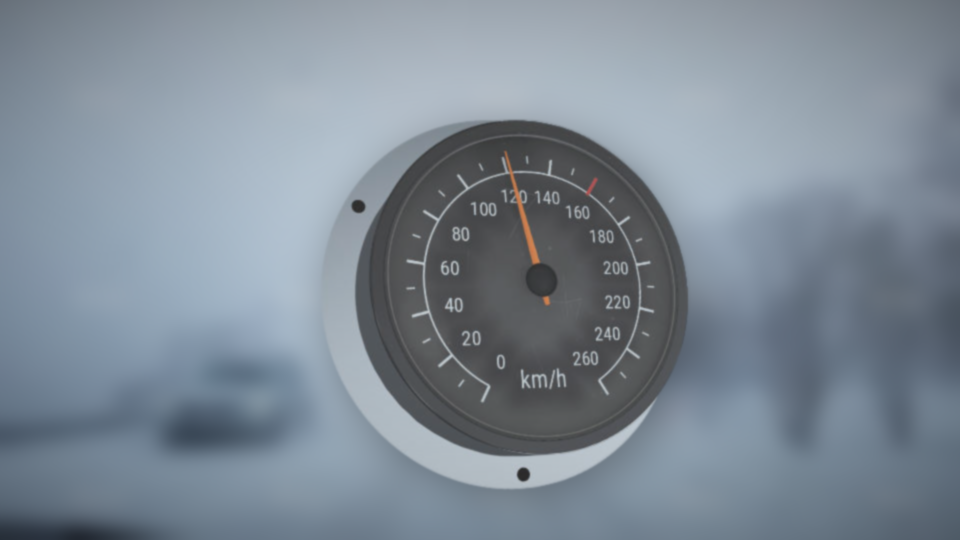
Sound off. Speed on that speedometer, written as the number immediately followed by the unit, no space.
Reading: 120km/h
